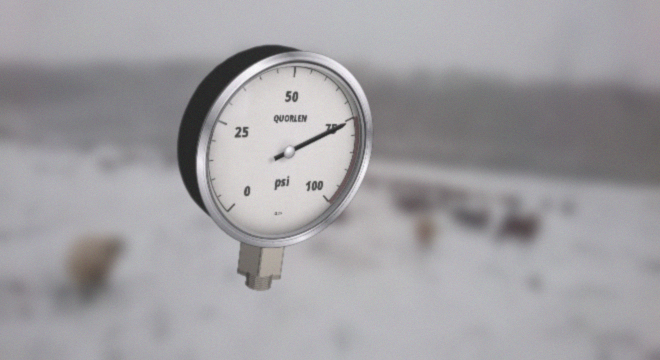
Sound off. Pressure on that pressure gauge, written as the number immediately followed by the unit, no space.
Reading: 75psi
